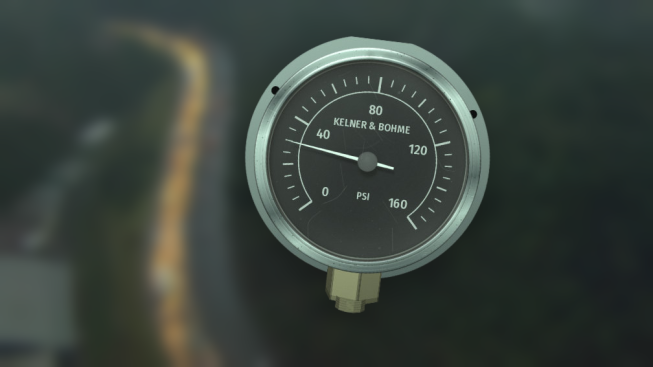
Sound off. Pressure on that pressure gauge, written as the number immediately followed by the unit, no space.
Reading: 30psi
